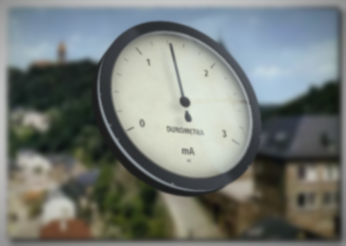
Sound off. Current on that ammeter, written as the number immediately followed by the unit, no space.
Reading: 1.4mA
